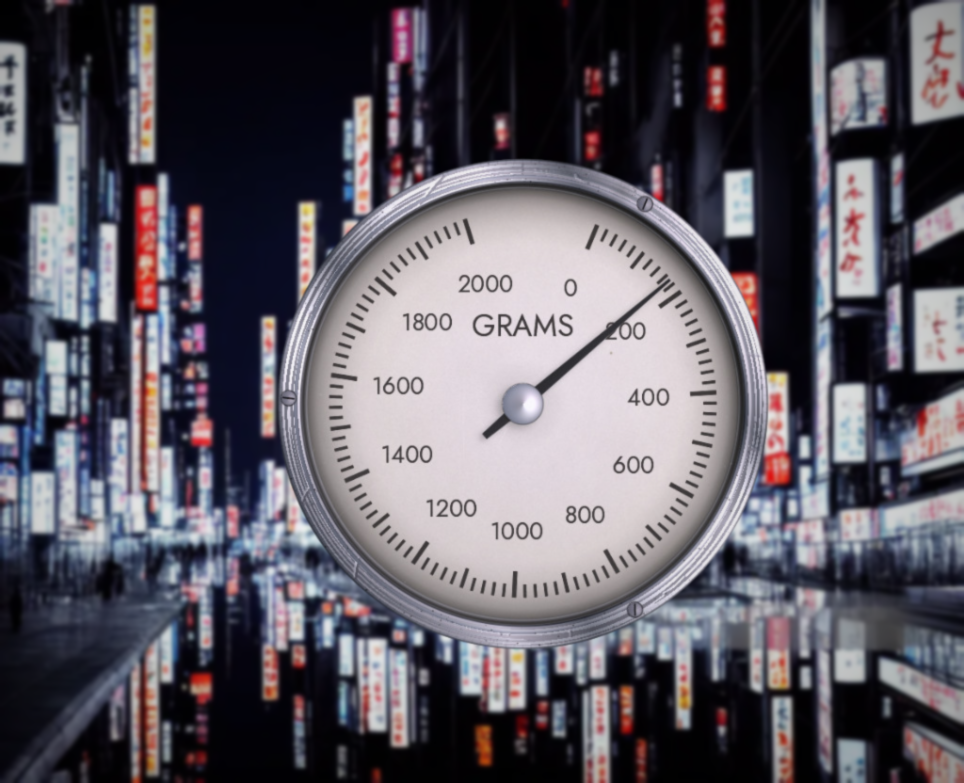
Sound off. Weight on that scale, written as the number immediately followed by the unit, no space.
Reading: 170g
